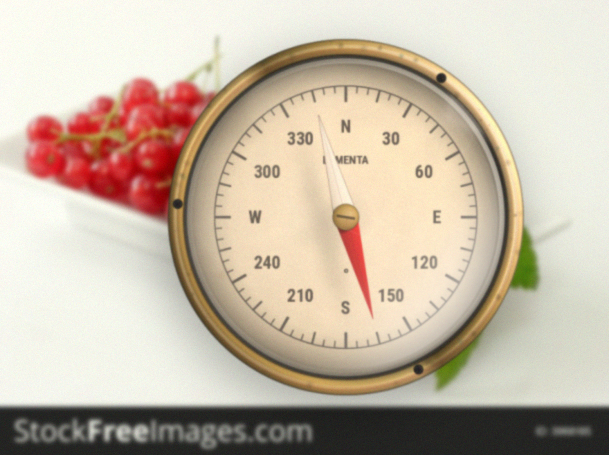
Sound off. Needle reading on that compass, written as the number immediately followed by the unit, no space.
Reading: 165°
